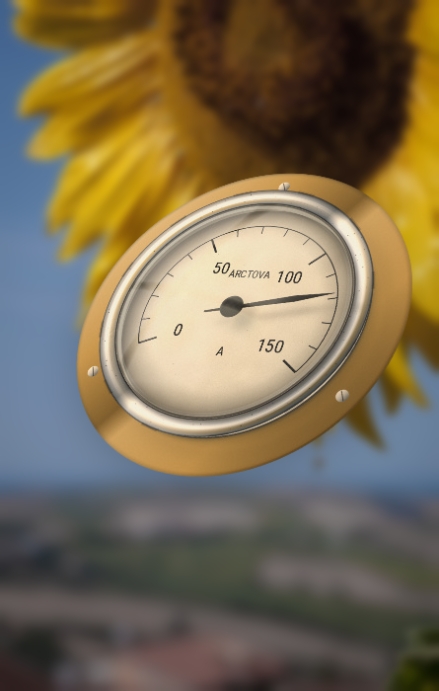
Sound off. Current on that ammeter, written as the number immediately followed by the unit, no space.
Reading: 120A
